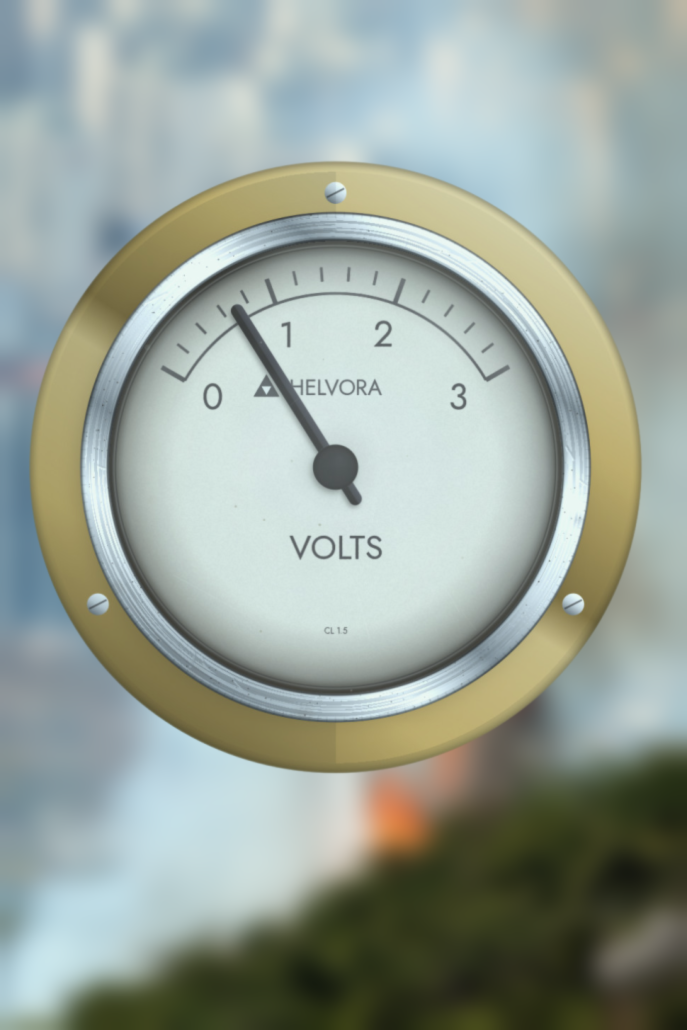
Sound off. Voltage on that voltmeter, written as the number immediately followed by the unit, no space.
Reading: 0.7V
